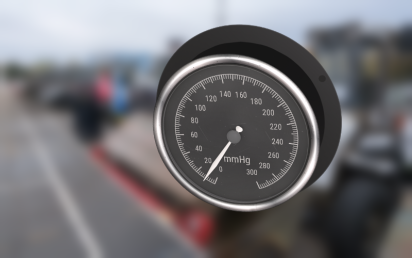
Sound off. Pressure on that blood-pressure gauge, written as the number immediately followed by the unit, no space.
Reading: 10mmHg
